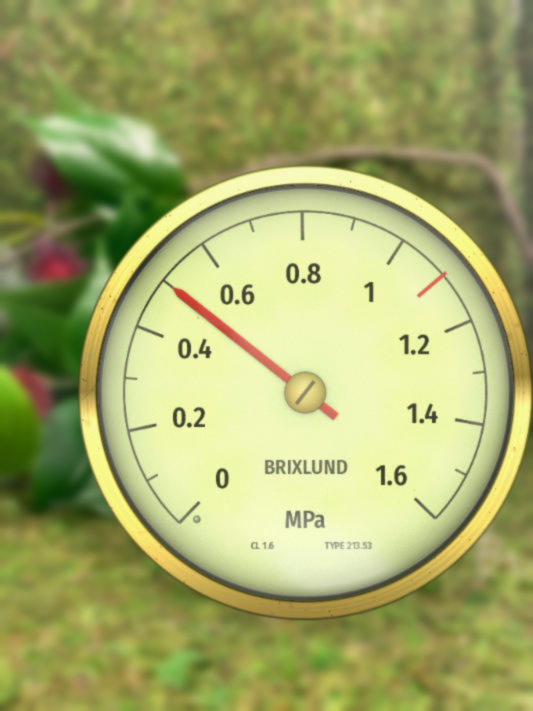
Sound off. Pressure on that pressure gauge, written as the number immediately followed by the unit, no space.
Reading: 0.5MPa
